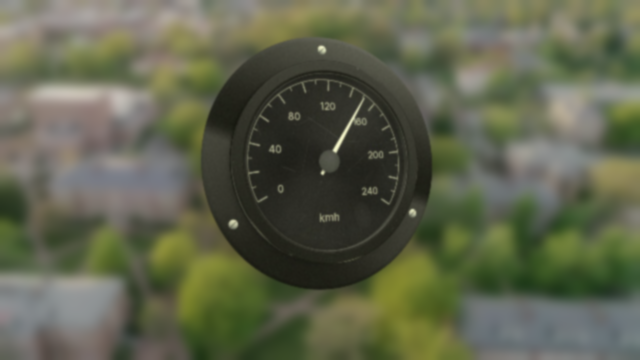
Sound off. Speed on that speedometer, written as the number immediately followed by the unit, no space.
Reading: 150km/h
